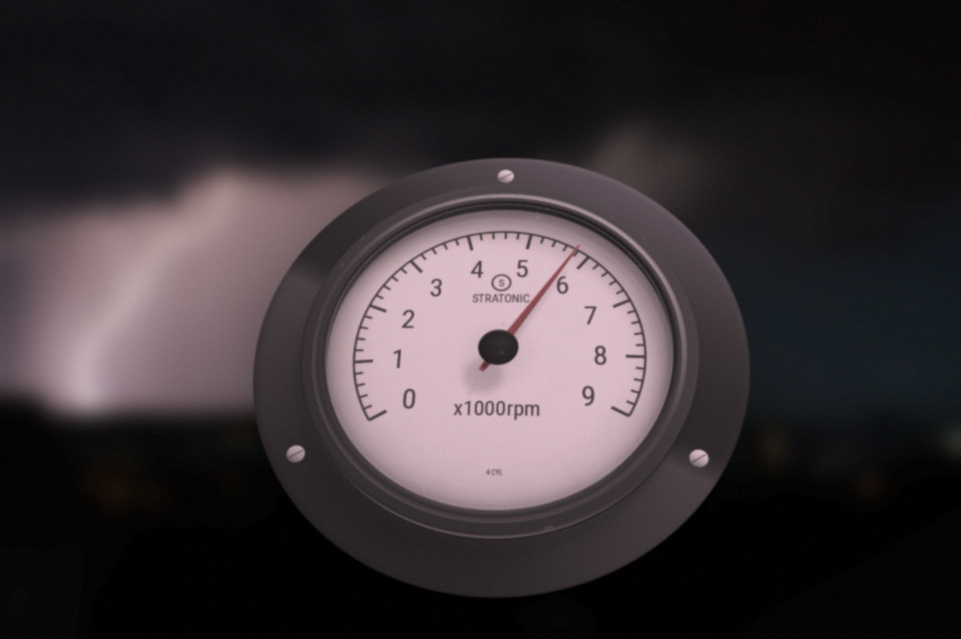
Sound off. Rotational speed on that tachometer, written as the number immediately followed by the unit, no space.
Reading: 5800rpm
